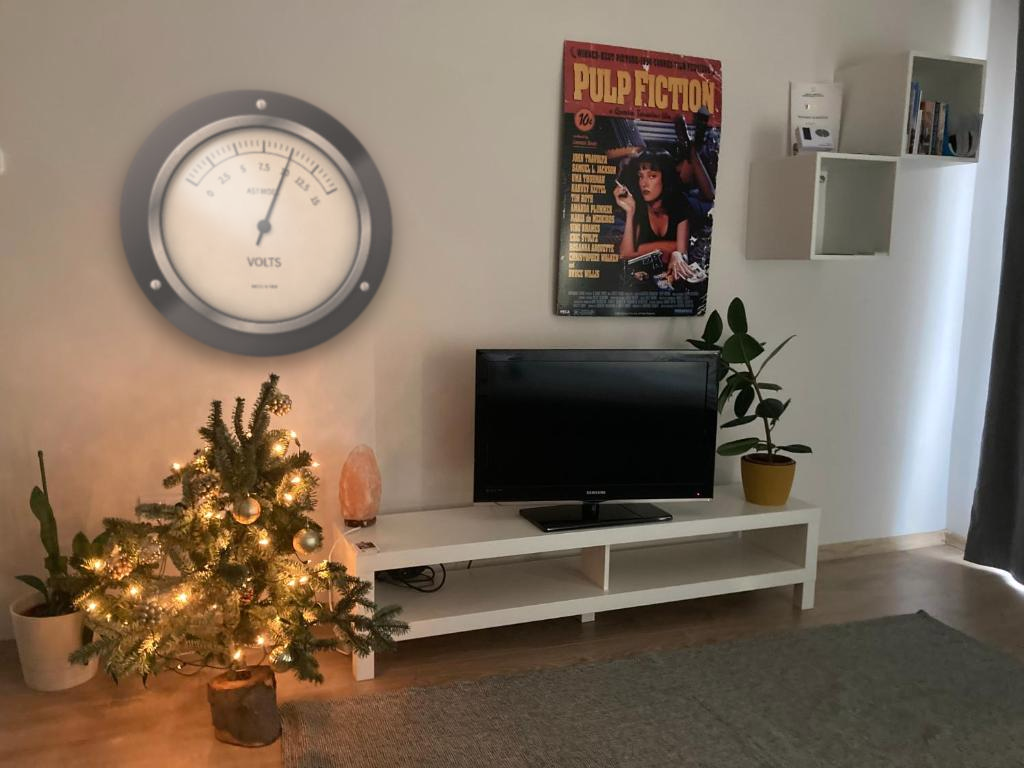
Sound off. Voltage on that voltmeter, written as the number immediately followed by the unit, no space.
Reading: 10V
